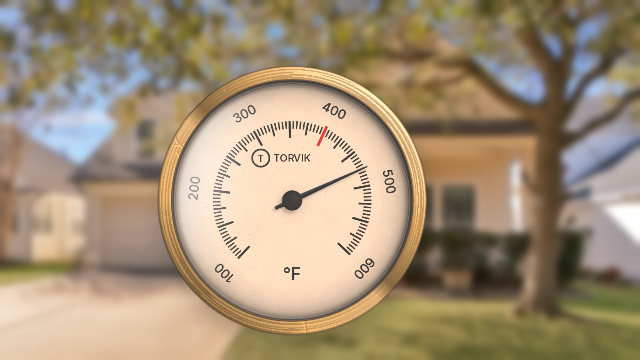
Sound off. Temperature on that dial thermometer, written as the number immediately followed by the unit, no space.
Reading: 475°F
